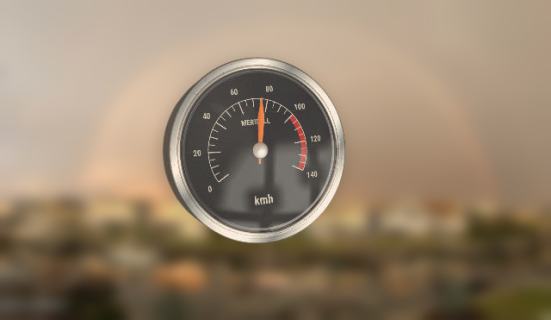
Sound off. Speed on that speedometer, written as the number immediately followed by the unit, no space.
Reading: 75km/h
